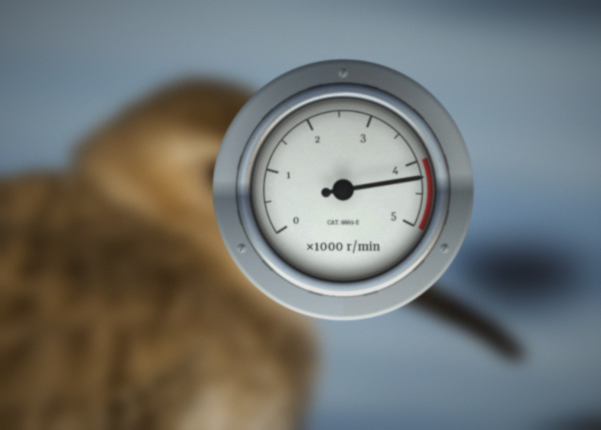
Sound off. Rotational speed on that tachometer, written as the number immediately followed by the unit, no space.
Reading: 4250rpm
